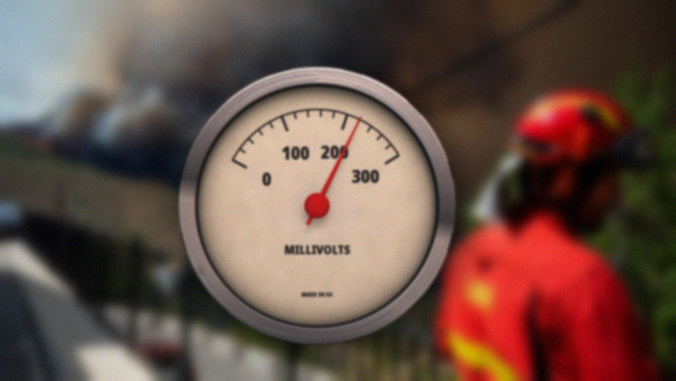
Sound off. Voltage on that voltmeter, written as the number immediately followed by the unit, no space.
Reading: 220mV
